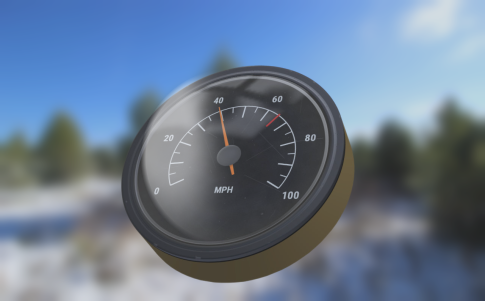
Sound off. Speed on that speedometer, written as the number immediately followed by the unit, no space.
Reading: 40mph
